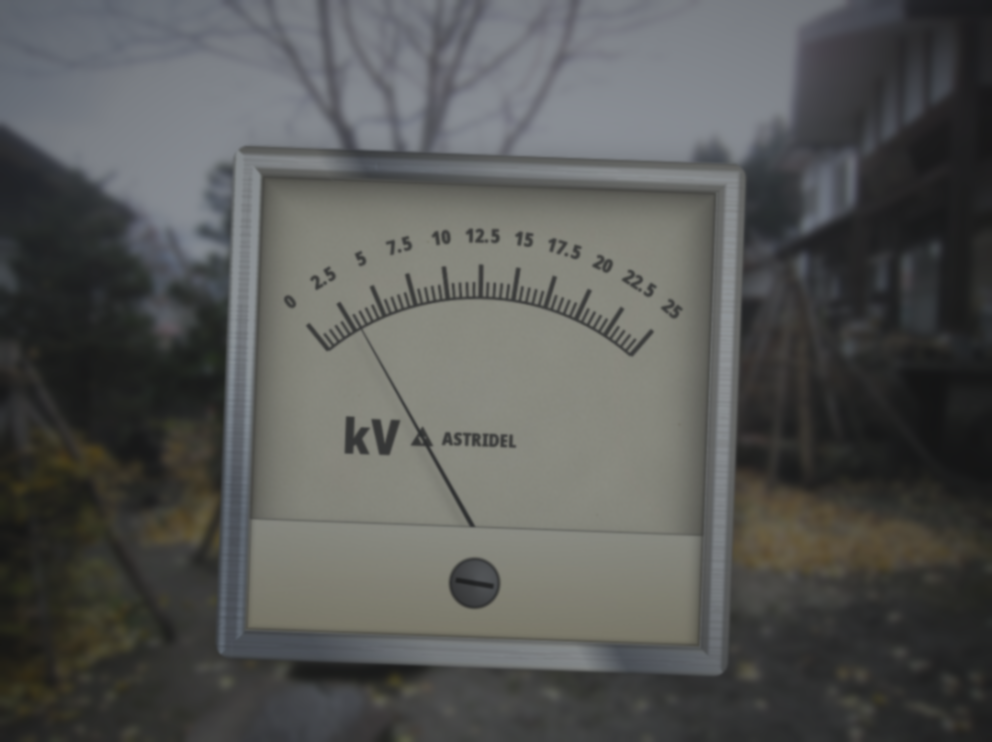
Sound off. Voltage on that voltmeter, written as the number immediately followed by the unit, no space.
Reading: 3kV
